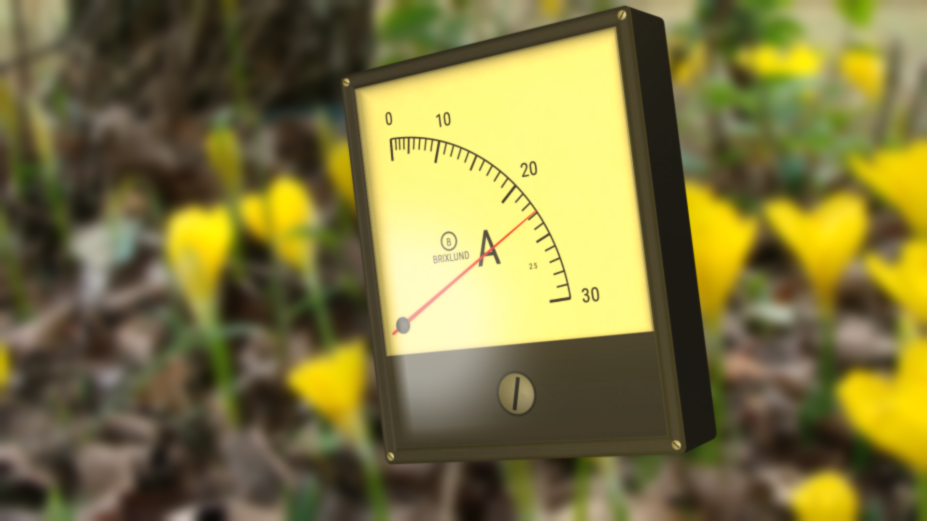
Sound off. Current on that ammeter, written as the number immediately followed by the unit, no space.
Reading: 23A
